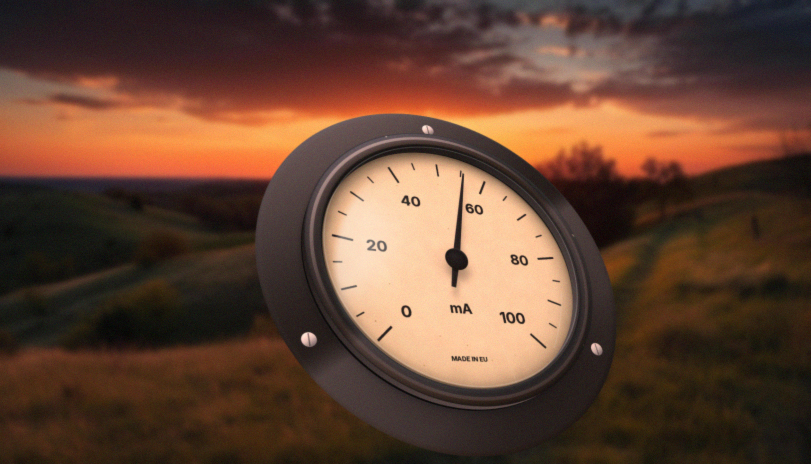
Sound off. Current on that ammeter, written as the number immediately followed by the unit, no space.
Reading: 55mA
